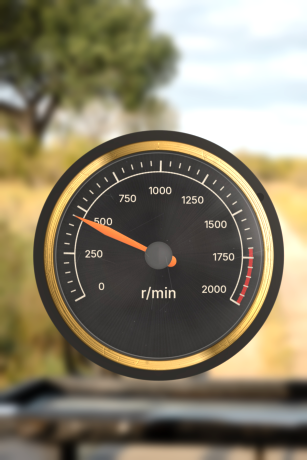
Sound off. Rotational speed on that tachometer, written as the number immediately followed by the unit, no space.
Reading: 450rpm
